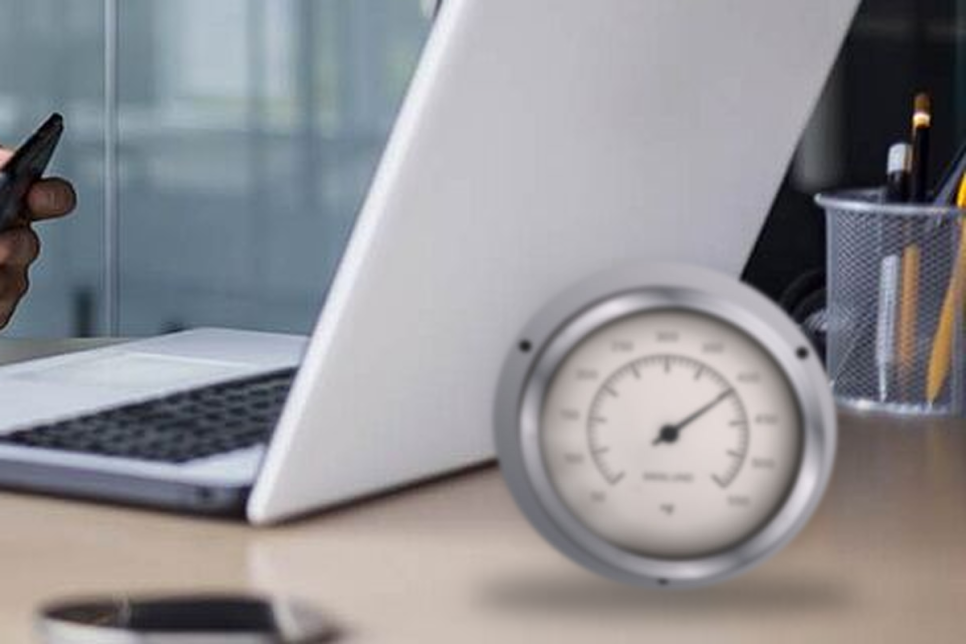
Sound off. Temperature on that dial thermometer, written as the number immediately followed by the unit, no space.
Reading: 400°F
